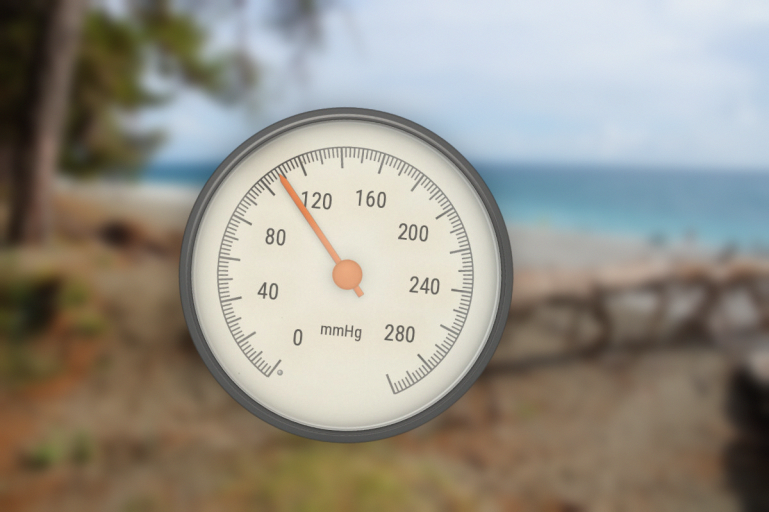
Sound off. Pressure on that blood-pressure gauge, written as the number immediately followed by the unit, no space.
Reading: 108mmHg
